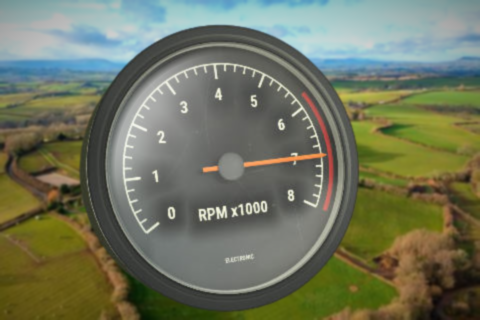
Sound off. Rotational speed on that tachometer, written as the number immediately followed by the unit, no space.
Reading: 7000rpm
